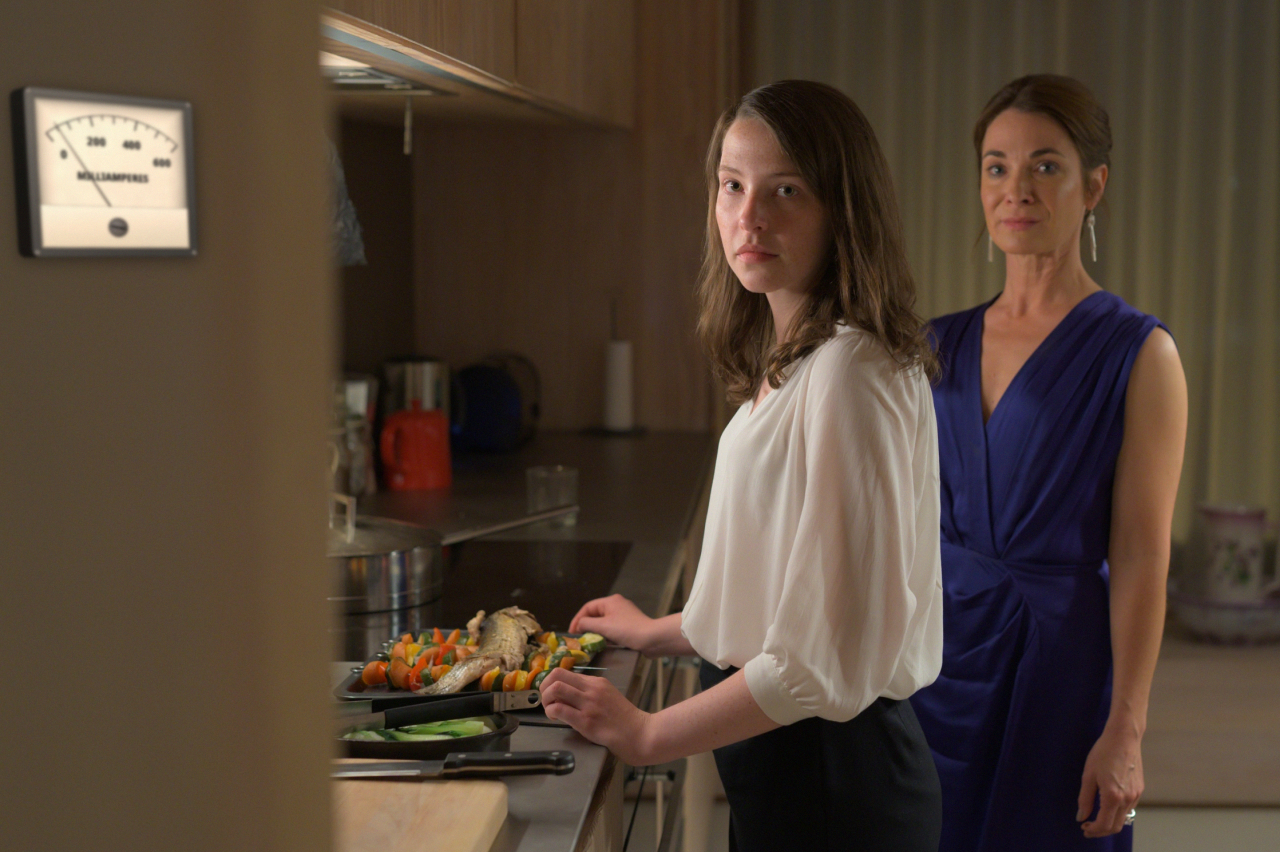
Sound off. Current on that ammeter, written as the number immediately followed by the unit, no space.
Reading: 50mA
